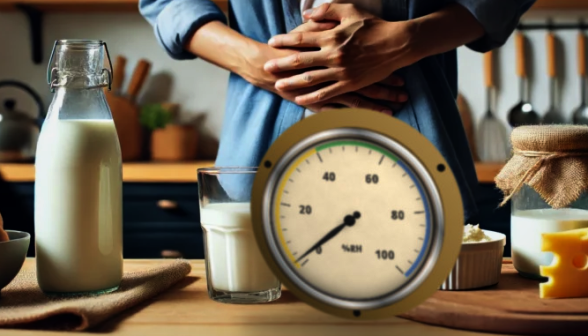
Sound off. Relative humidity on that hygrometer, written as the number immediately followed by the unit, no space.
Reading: 2%
